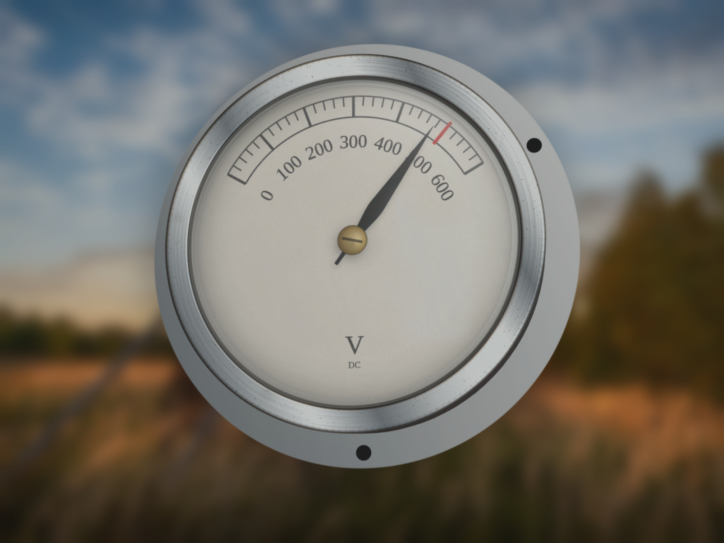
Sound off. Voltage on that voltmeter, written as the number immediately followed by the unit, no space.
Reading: 480V
